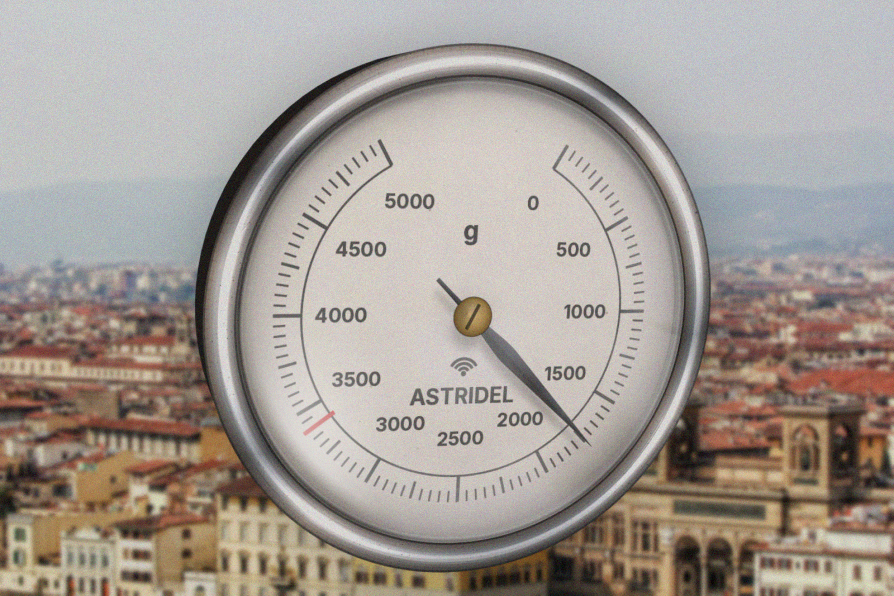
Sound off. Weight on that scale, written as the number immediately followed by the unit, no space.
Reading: 1750g
